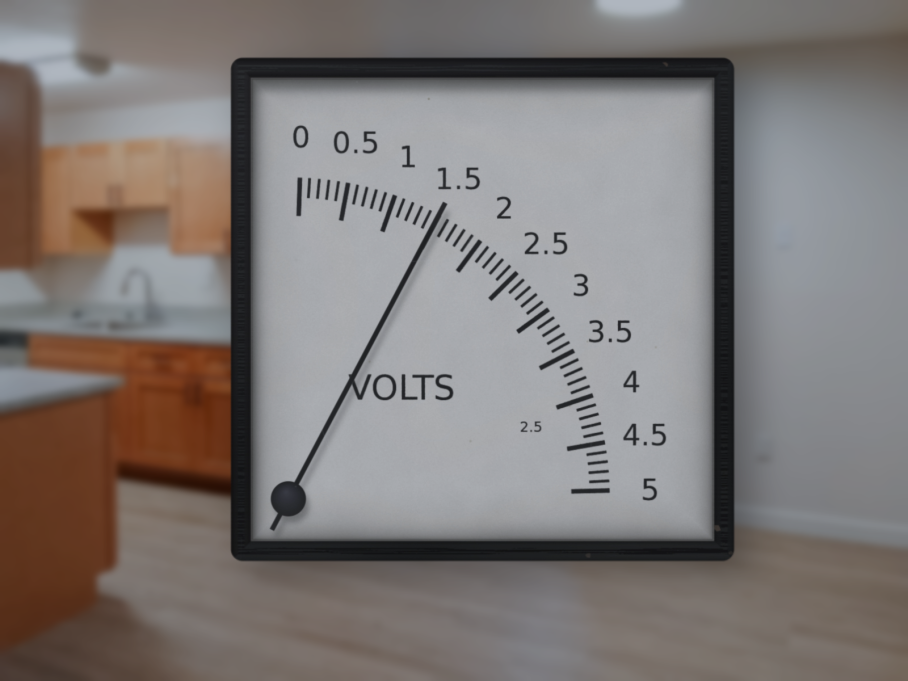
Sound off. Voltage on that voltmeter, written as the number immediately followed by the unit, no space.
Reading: 1.5V
